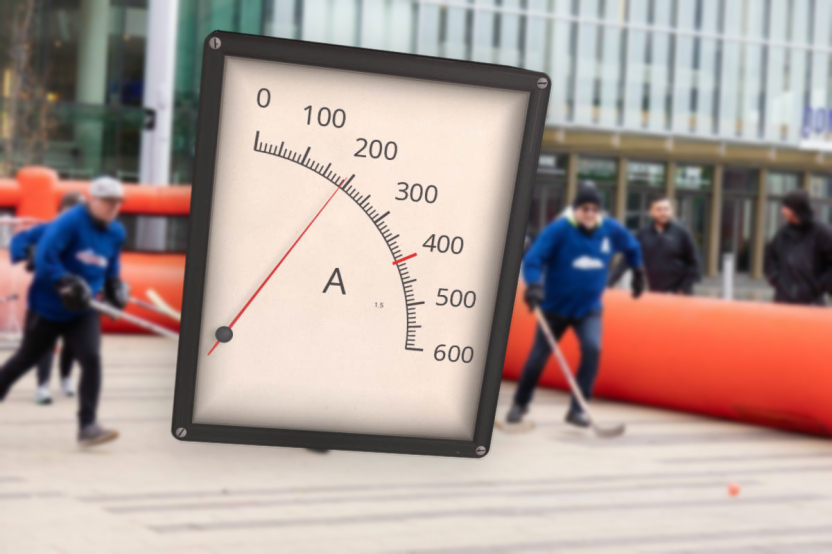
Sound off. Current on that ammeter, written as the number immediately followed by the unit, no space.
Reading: 190A
